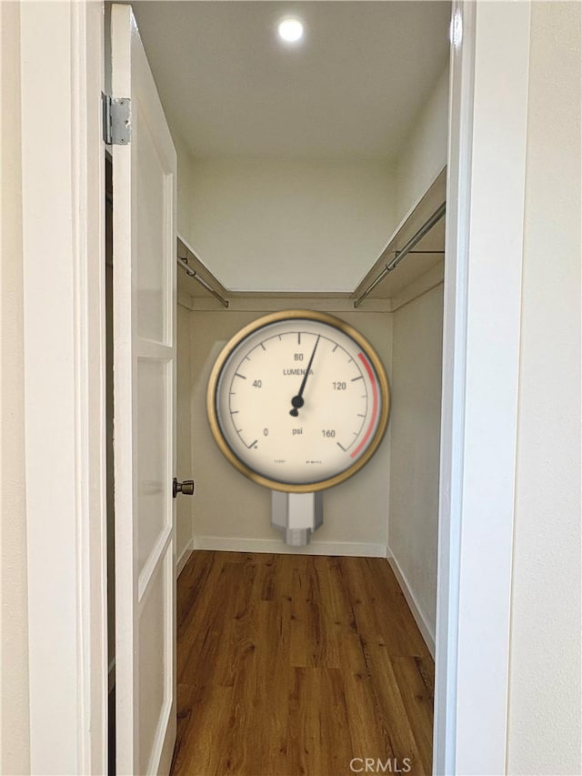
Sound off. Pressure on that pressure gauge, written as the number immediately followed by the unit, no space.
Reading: 90psi
